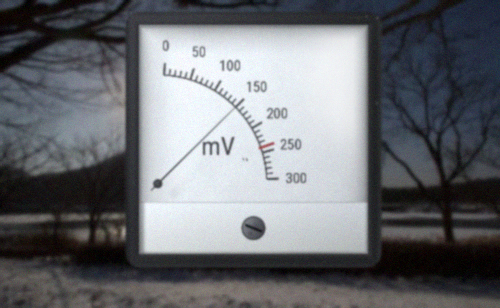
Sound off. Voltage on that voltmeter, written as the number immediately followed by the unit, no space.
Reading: 150mV
